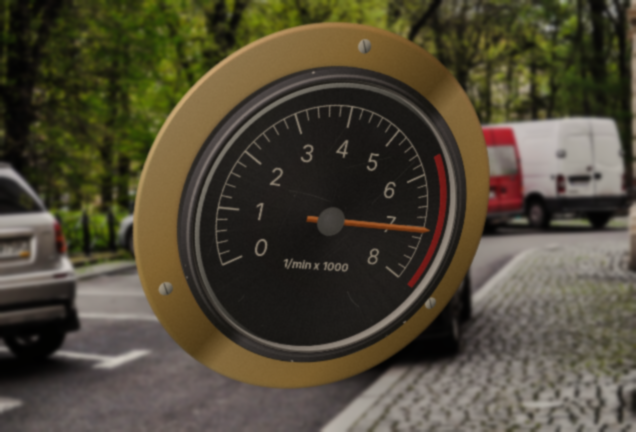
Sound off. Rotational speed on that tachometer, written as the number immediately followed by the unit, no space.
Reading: 7000rpm
